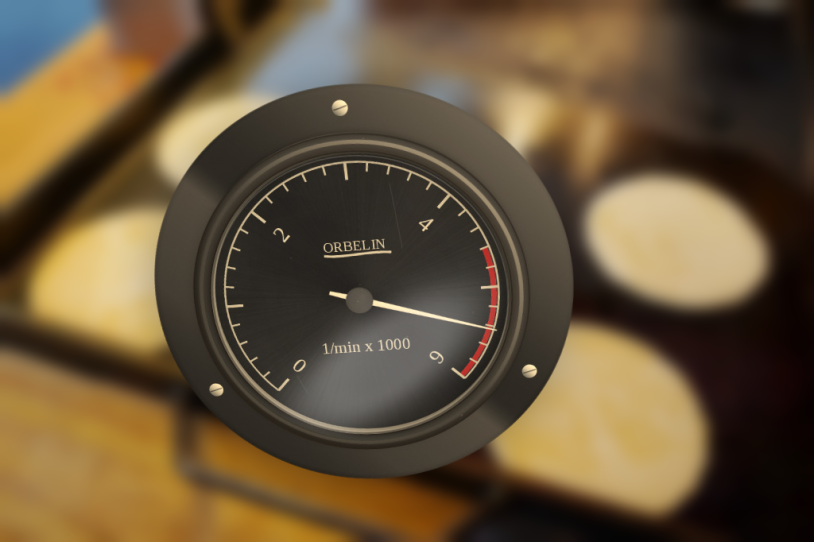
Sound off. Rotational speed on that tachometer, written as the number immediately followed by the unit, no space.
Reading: 5400rpm
